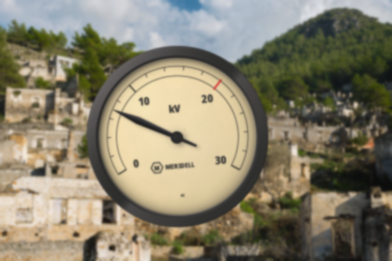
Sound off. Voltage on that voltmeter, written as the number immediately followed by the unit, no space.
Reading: 7kV
